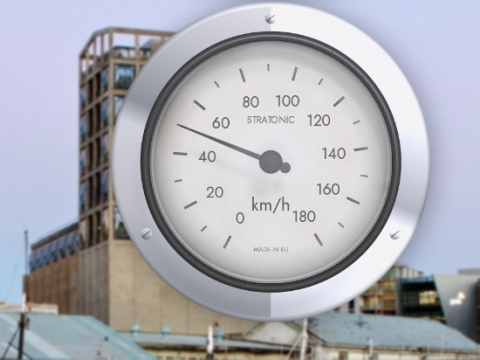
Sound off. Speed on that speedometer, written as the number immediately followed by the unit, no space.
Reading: 50km/h
